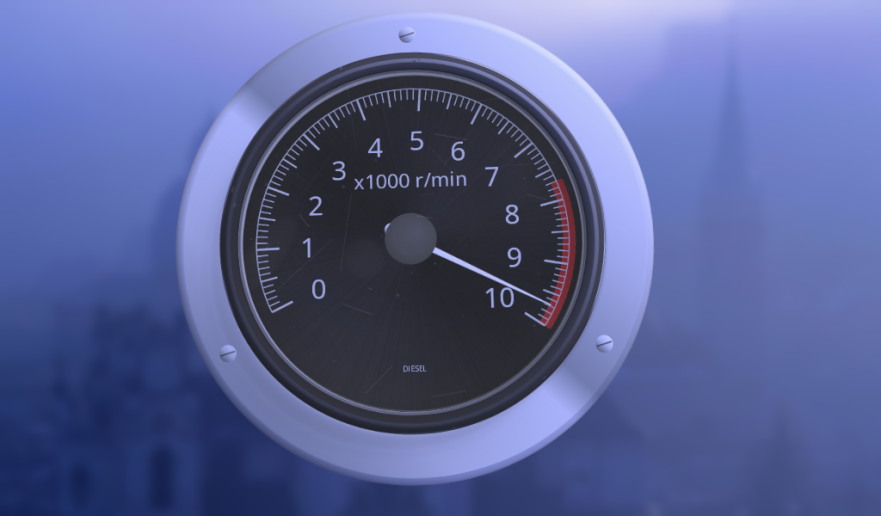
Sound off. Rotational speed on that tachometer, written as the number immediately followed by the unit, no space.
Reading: 9700rpm
